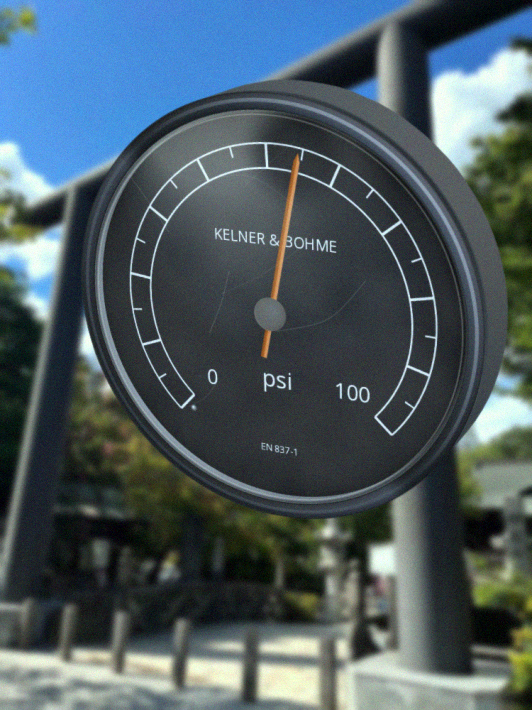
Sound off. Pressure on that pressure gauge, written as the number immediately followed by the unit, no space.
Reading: 55psi
